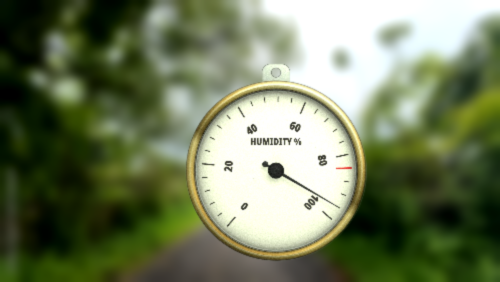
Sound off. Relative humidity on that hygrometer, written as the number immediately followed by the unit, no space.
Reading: 96%
